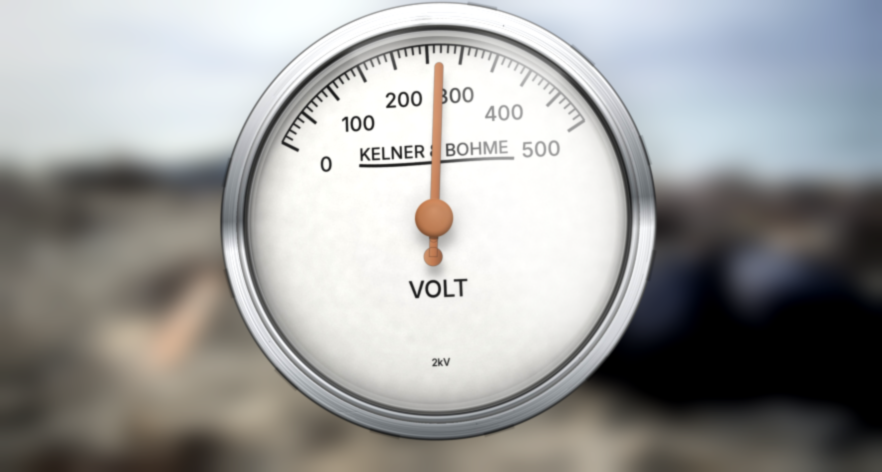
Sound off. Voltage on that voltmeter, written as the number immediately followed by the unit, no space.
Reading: 270V
